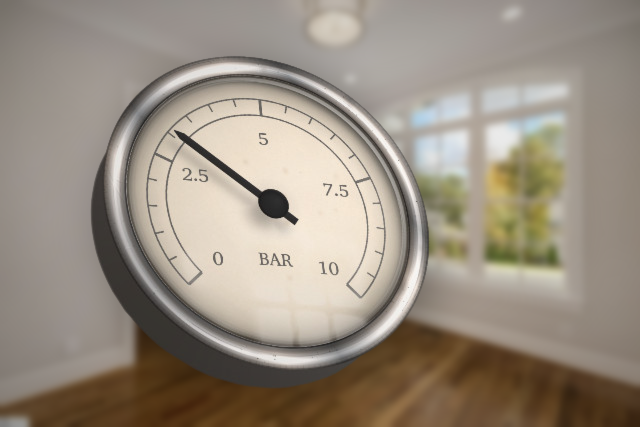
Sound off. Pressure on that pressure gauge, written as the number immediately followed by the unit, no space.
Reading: 3bar
